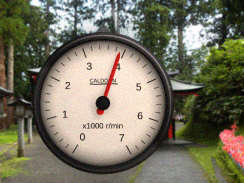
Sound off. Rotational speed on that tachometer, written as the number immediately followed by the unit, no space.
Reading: 3900rpm
